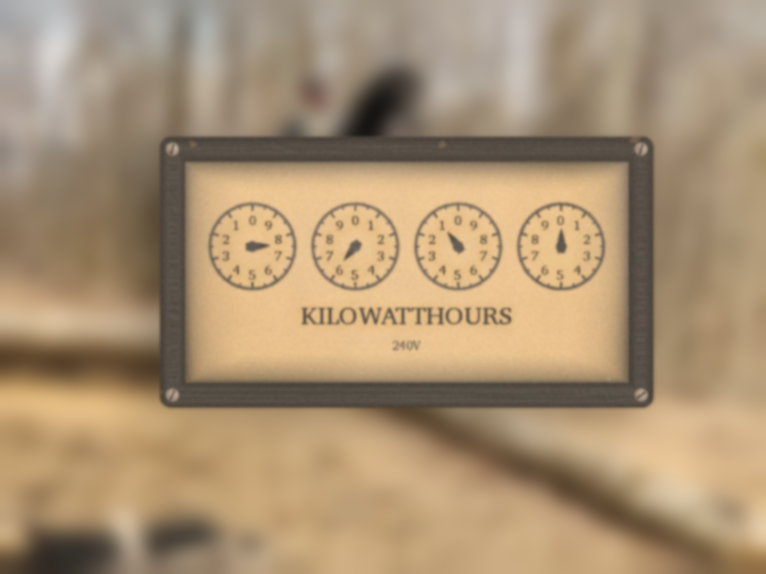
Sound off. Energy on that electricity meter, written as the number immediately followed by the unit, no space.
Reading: 7610kWh
